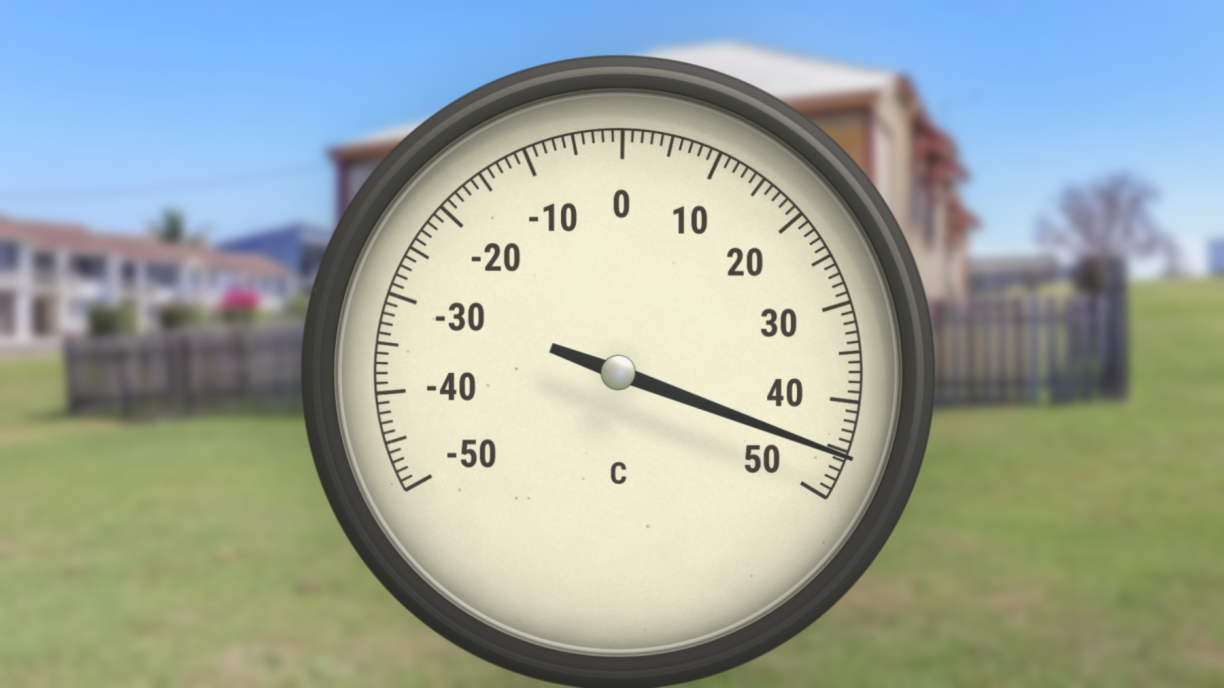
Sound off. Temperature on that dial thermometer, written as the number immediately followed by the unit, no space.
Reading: 45.5°C
